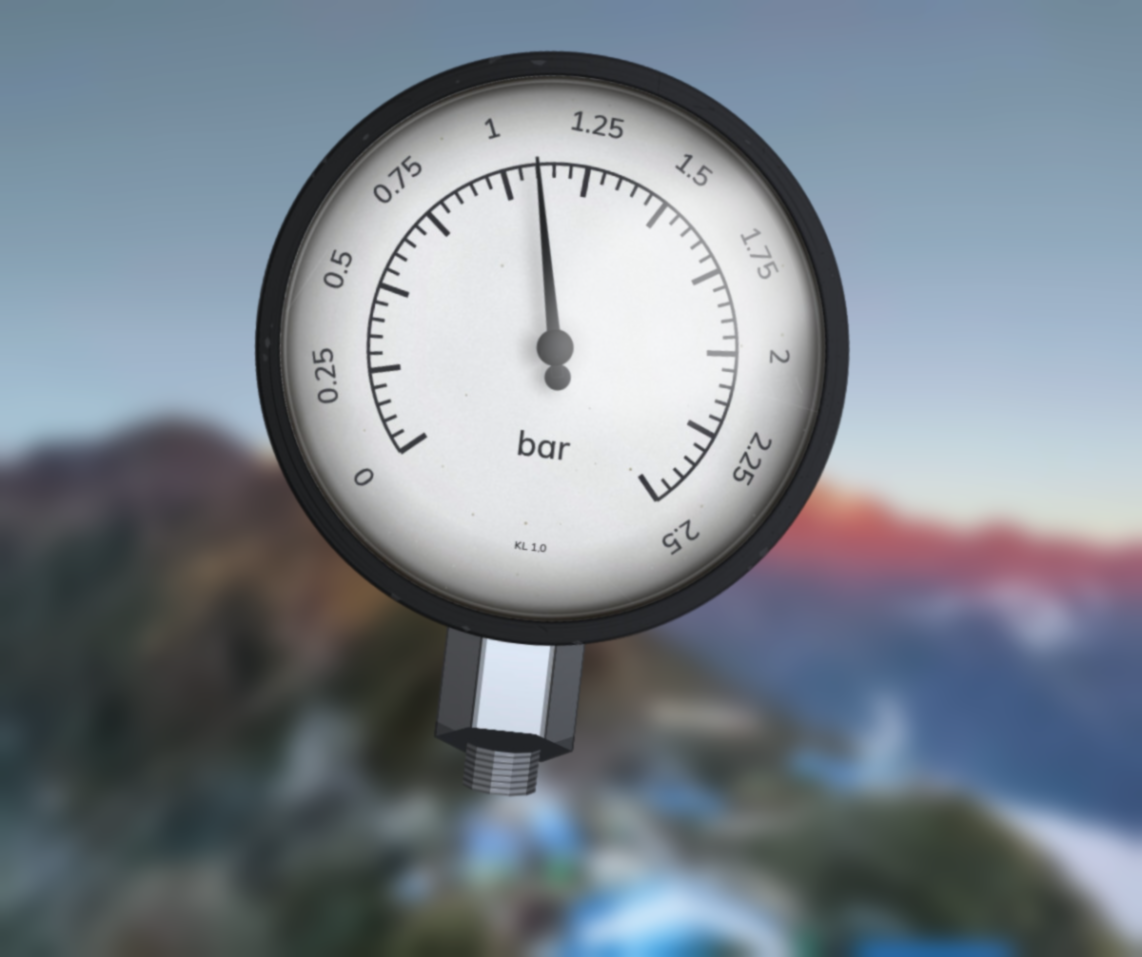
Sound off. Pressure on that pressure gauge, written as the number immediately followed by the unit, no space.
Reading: 1.1bar
